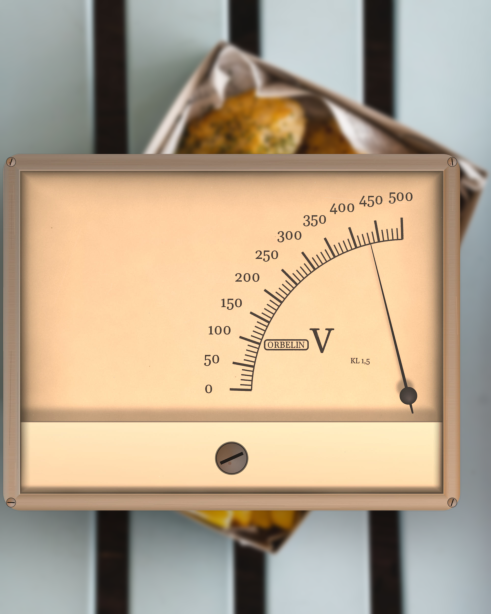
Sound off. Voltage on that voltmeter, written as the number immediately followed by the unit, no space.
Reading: 430V
